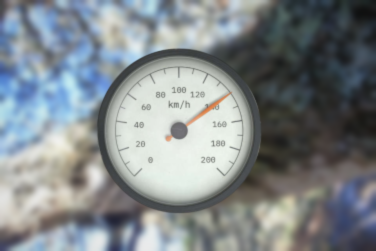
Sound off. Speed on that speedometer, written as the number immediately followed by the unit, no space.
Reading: 140km/h
